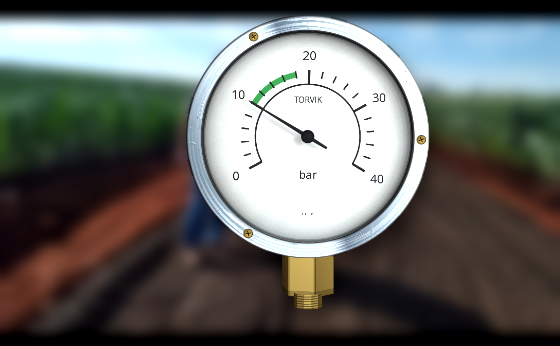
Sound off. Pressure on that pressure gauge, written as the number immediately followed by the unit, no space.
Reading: 10bar
